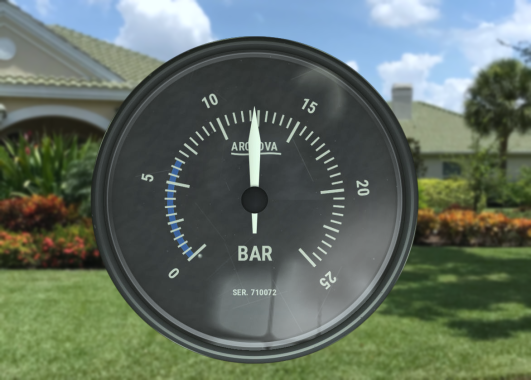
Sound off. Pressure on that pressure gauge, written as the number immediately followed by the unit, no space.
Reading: 12.25bar
